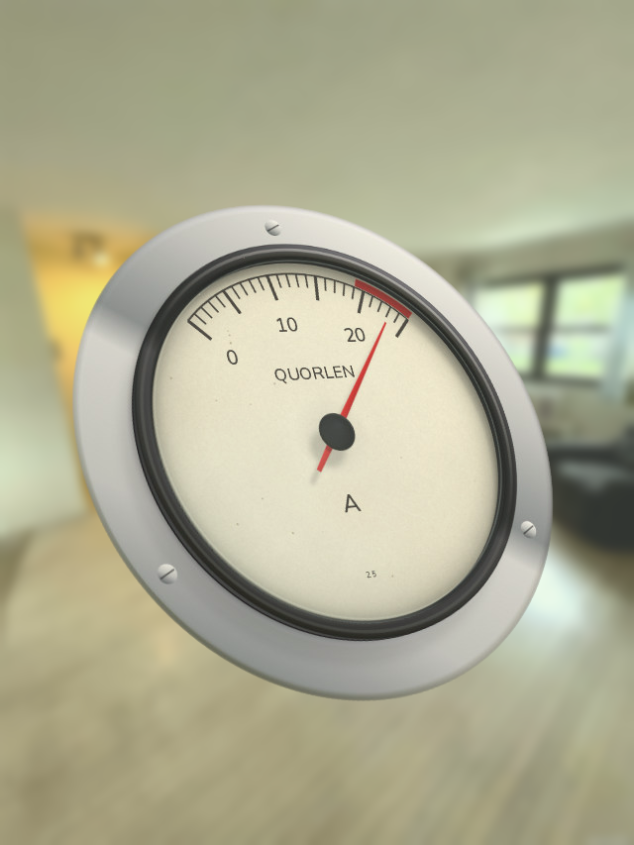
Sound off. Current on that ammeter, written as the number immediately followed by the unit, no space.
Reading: 23A
